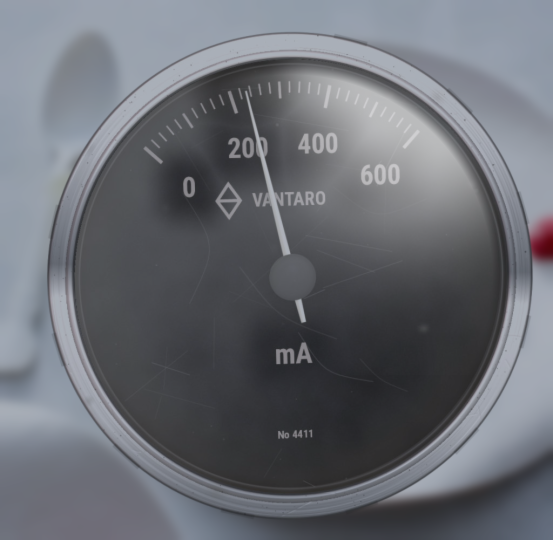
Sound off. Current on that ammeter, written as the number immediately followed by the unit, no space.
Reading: 230mA
